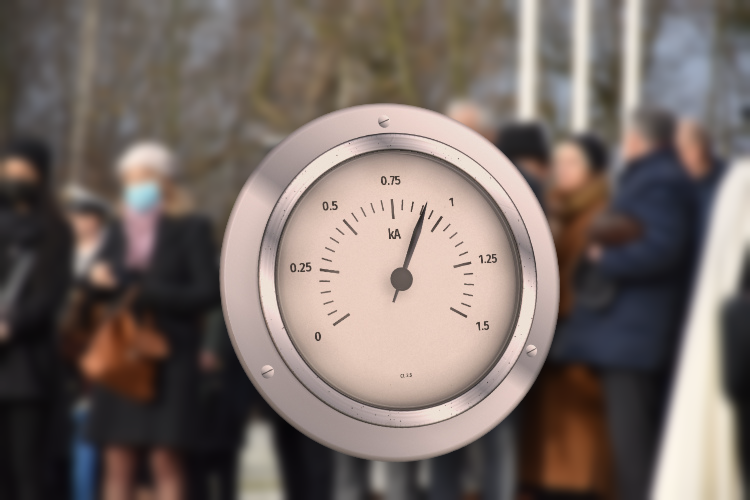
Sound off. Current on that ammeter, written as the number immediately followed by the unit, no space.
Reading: 0.9kA
